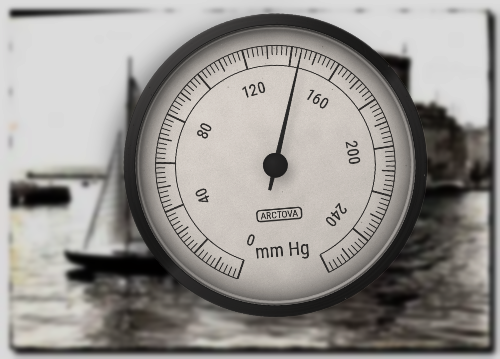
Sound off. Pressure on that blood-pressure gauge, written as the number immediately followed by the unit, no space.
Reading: 144mmHg
